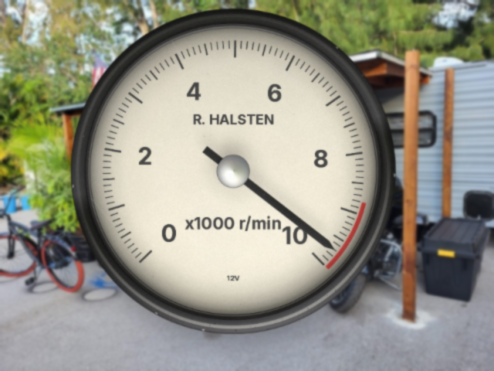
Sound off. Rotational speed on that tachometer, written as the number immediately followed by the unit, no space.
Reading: 9700rpm
